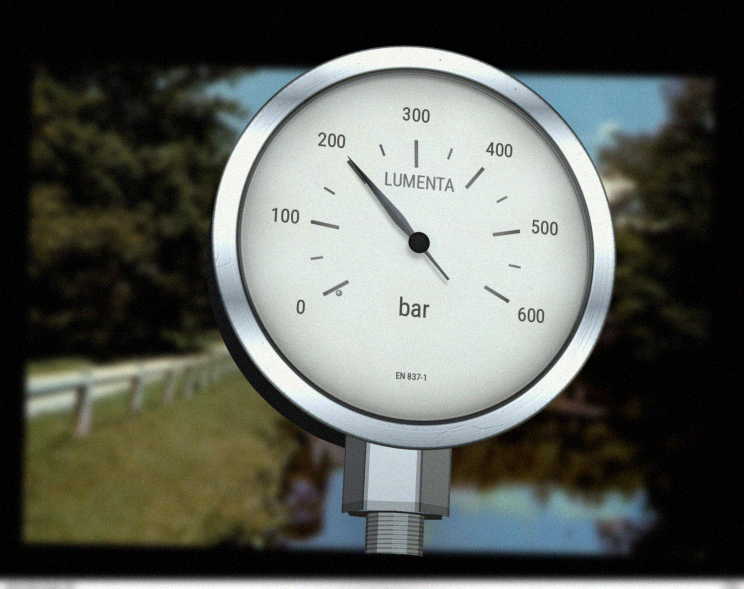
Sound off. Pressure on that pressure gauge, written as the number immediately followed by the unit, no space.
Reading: 200bar
